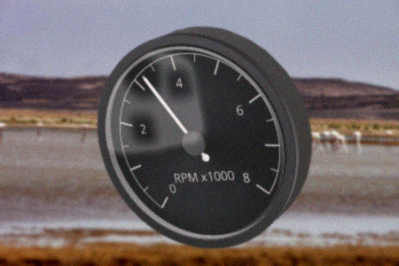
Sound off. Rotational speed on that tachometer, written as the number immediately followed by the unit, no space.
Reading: 3250rpm
